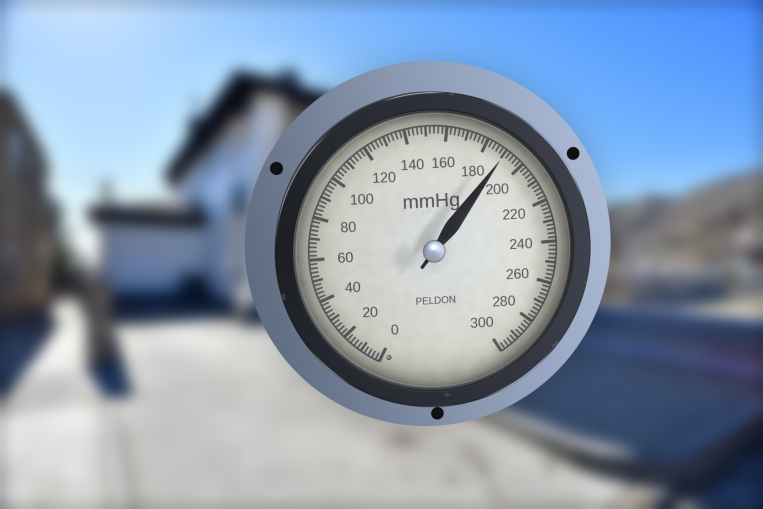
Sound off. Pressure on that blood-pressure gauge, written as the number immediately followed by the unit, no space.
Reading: 190mmHg
